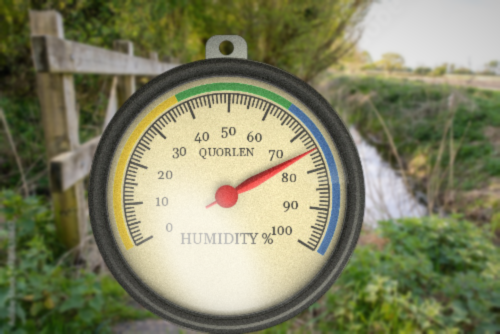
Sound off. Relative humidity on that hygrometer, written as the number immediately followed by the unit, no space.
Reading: 75%
